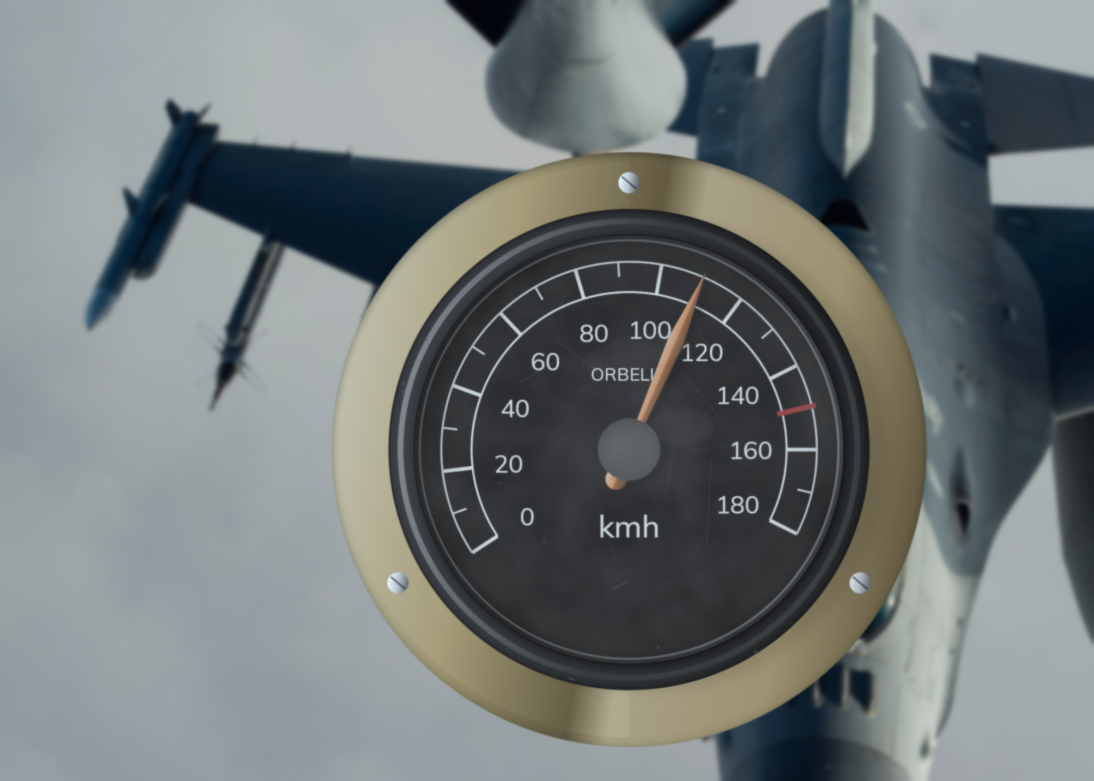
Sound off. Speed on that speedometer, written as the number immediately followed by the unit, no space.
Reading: 110km/h
